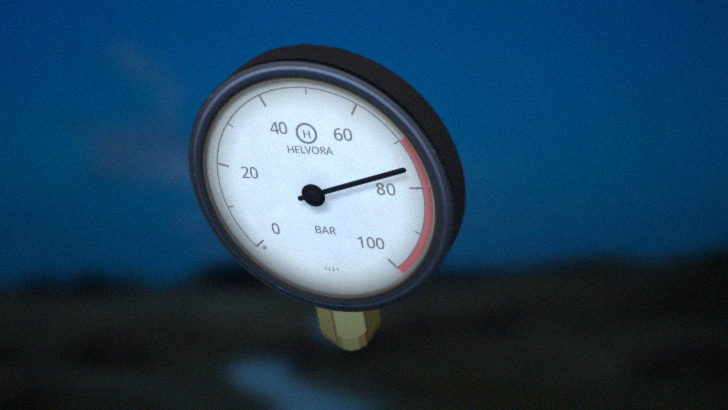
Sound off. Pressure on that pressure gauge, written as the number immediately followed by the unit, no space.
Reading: 75bar
